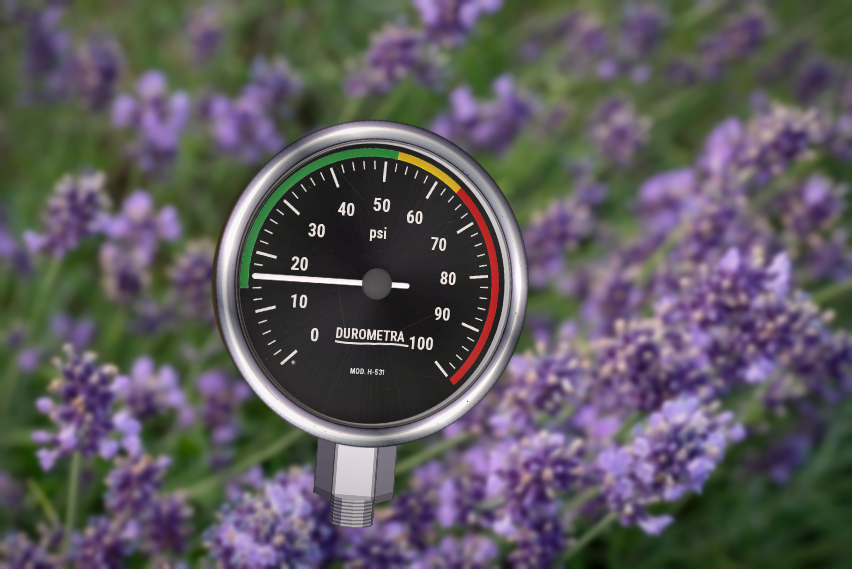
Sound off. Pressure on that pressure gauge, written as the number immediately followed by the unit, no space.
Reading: 16psi
